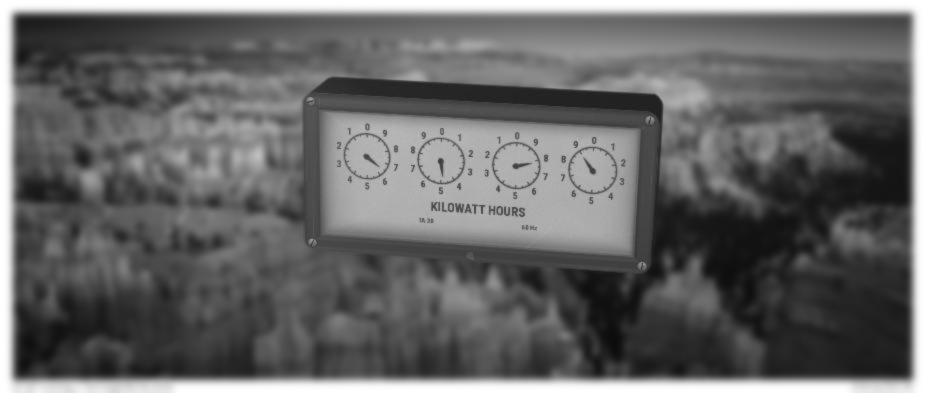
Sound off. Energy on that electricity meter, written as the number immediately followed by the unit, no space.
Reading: 6479kWh
